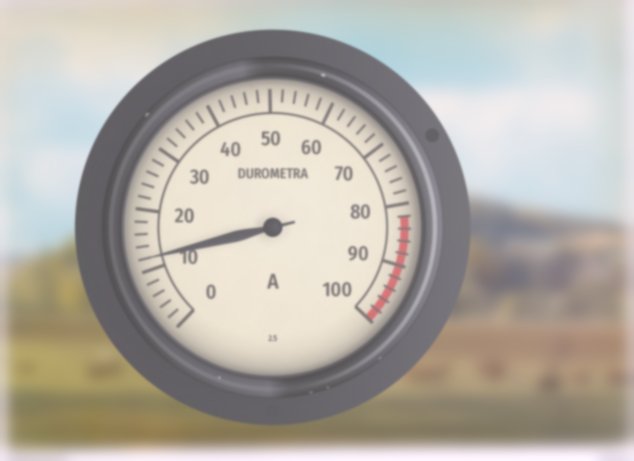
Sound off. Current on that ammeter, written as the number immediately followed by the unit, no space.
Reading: 12A
